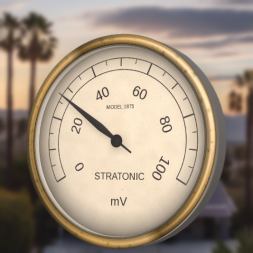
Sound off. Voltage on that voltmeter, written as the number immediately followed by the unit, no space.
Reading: 27.5mV
